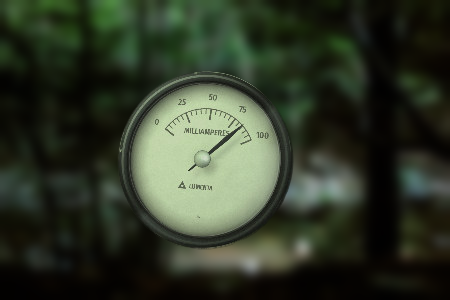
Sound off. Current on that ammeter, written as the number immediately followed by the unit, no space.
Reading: 85mA
